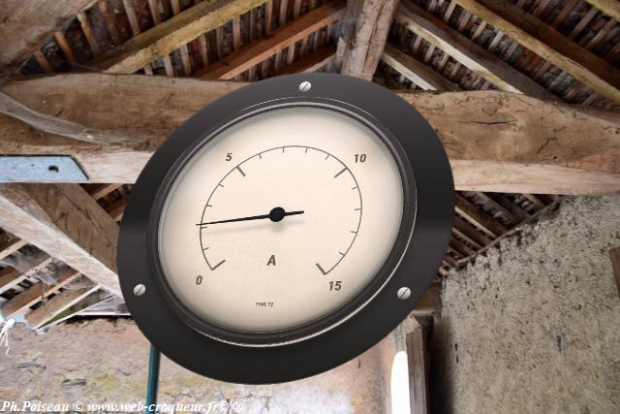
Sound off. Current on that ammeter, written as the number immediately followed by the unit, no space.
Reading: 2A
